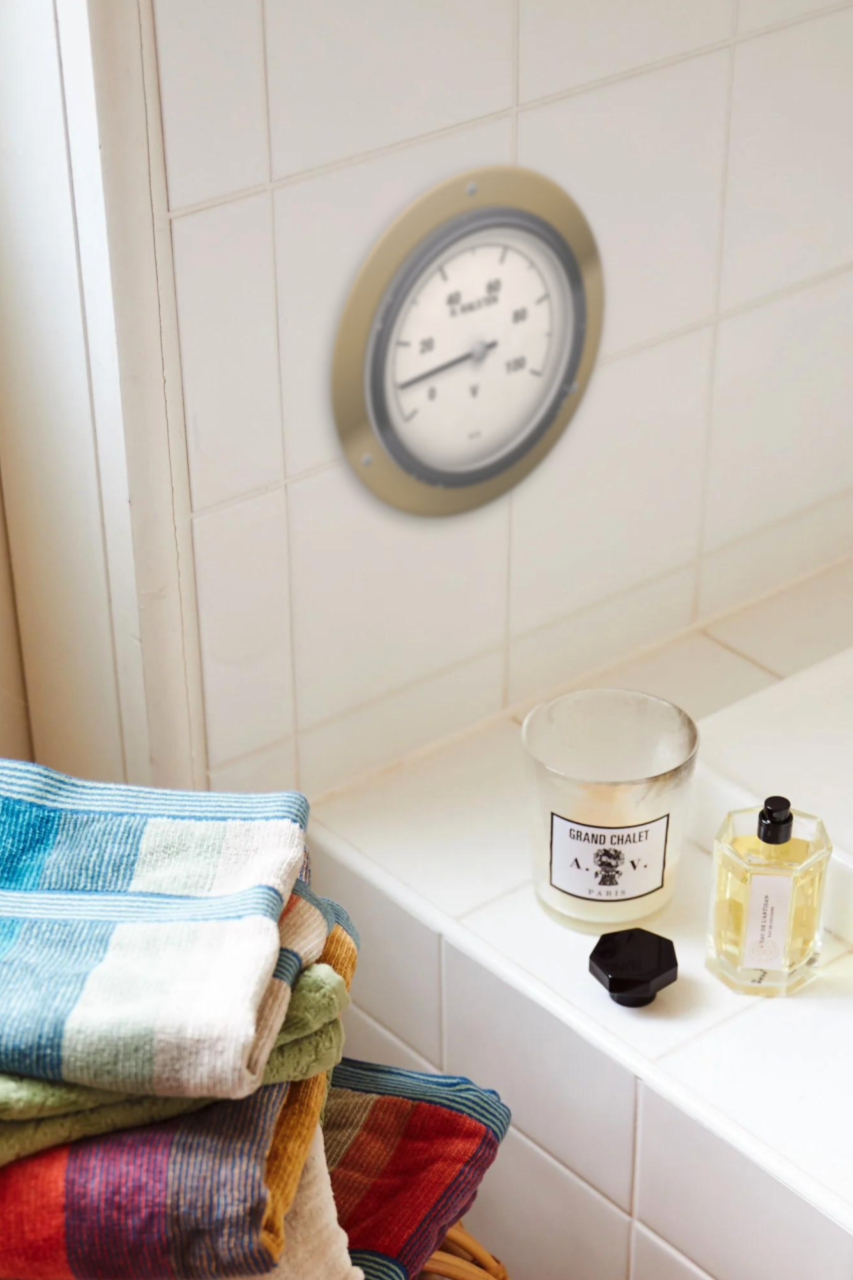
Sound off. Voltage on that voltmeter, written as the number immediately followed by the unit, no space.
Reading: 10V
